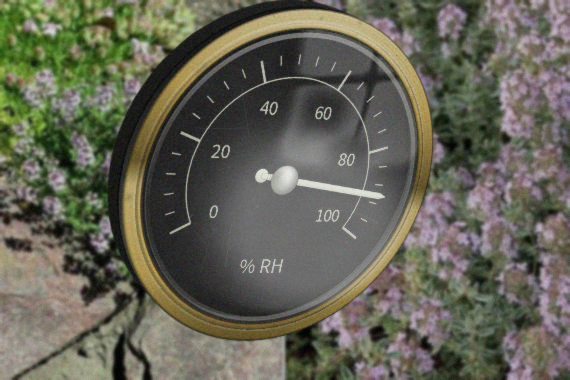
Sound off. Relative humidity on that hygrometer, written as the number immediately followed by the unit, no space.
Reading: 90%
